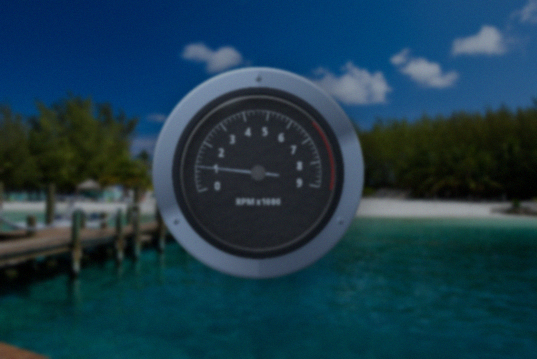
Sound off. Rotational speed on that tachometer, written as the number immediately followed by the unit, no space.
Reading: 1000rpm
